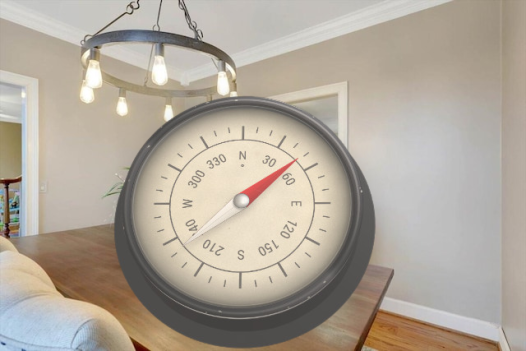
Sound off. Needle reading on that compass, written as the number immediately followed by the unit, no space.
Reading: 50°
